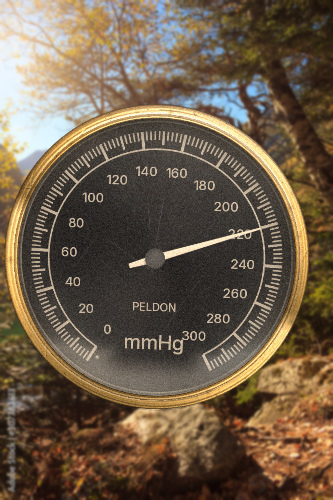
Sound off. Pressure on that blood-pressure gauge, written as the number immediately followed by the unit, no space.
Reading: 220mmHg
